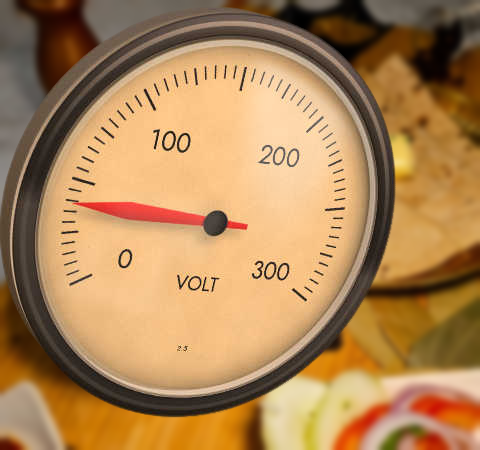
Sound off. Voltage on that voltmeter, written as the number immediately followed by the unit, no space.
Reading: 40V
